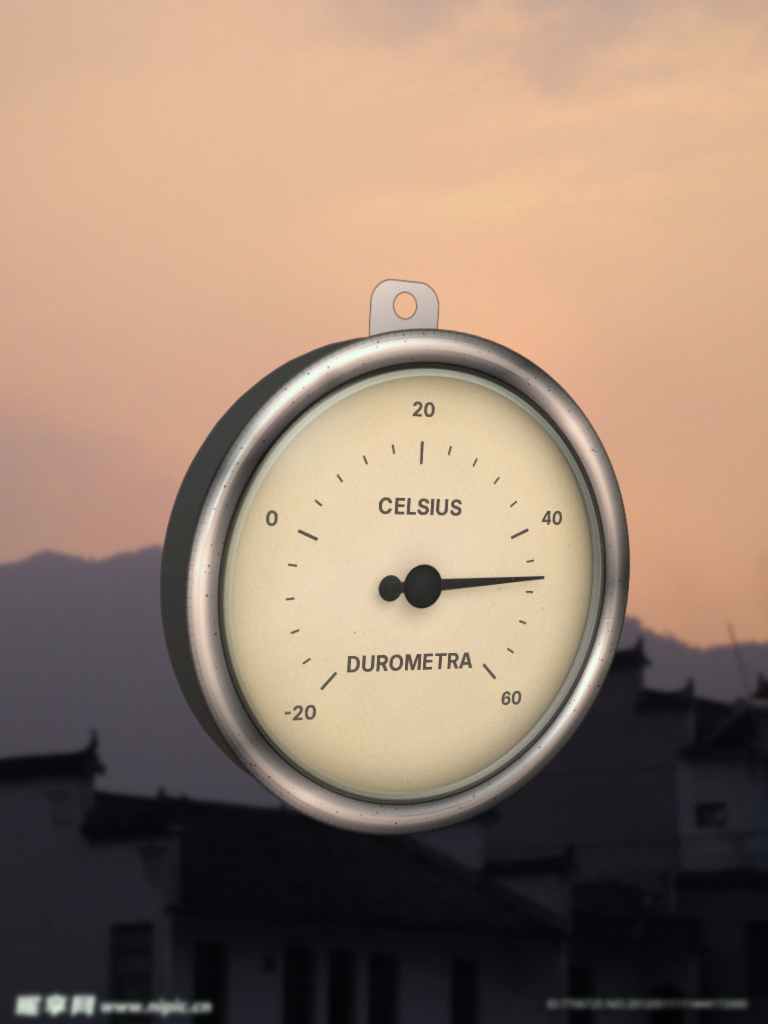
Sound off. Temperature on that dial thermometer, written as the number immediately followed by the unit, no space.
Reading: 46°C
